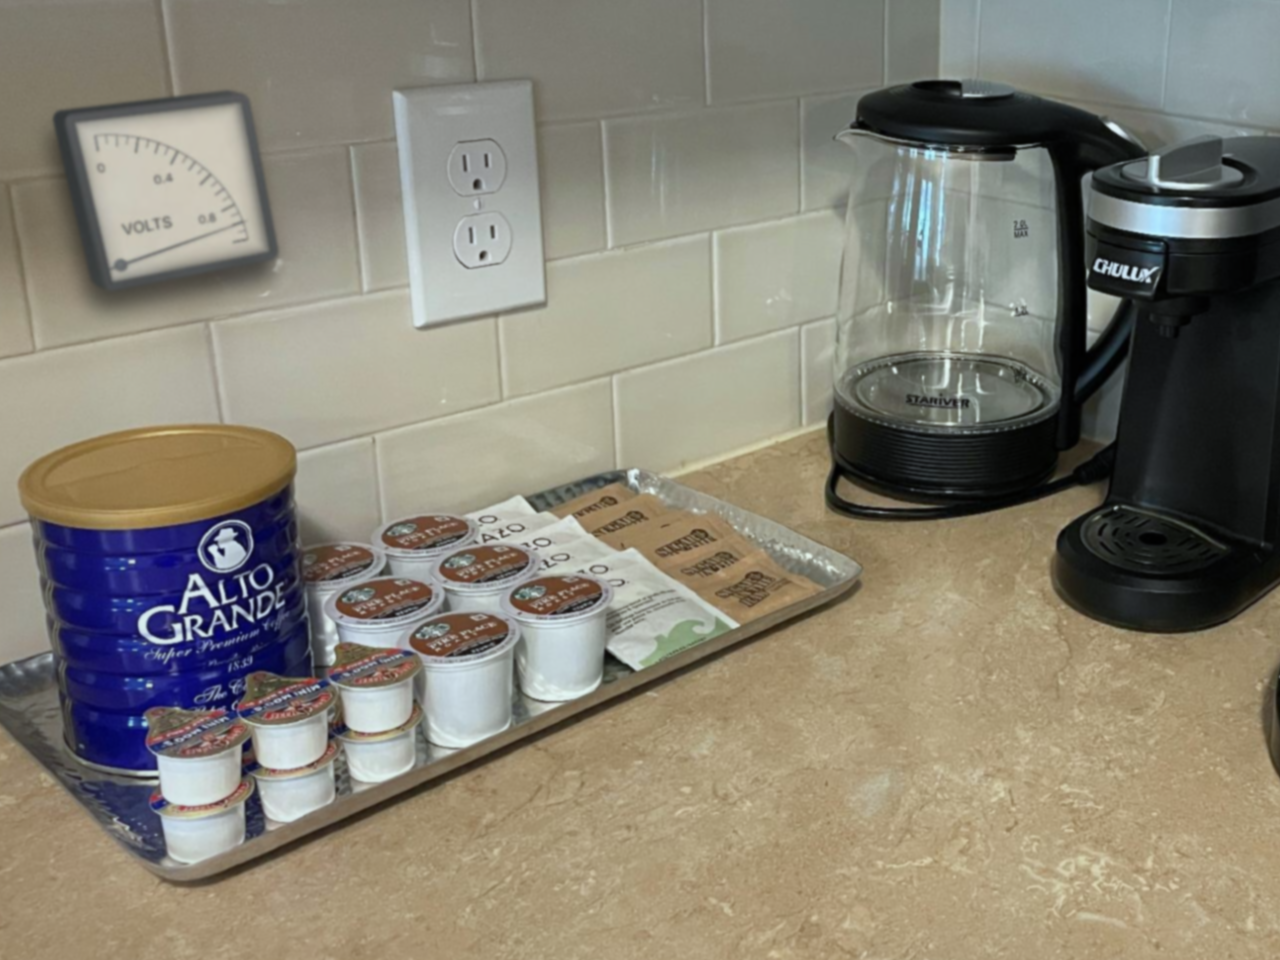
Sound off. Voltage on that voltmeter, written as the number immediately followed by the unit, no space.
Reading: 0.9V
